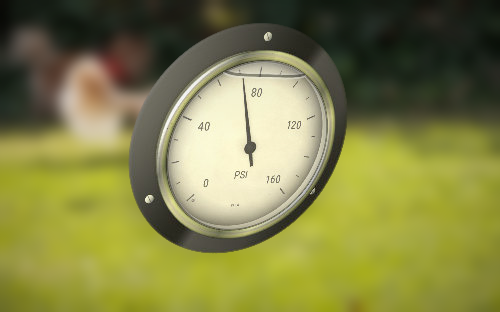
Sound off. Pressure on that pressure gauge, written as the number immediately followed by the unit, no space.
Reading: 70psi
